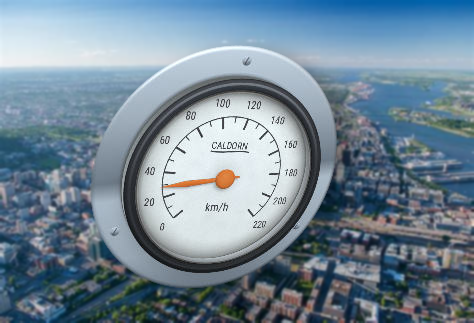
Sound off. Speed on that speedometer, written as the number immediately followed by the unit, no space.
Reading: 30km/h
